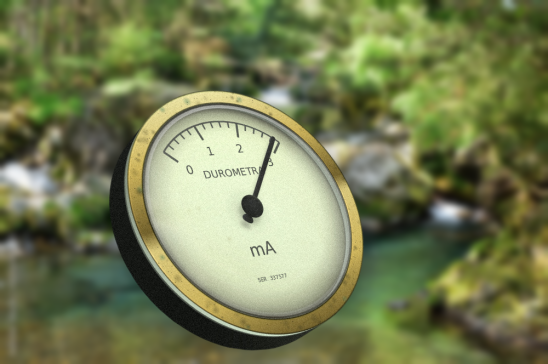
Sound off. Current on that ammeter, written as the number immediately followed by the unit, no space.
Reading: 2.8mA
